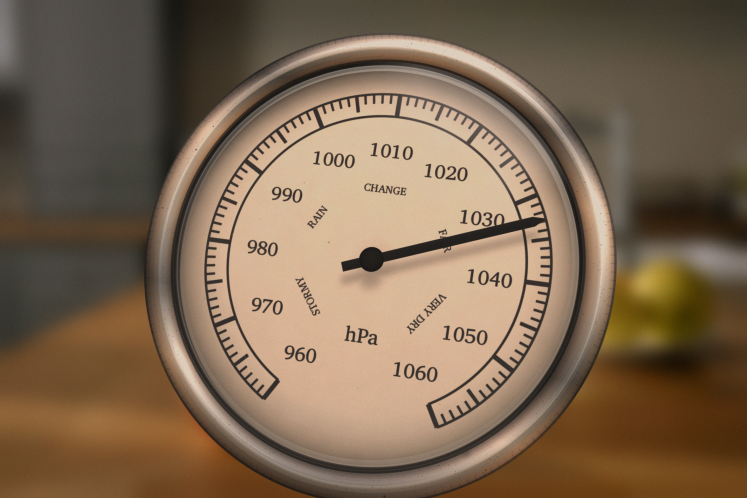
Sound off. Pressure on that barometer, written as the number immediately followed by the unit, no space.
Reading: 1033hPa
